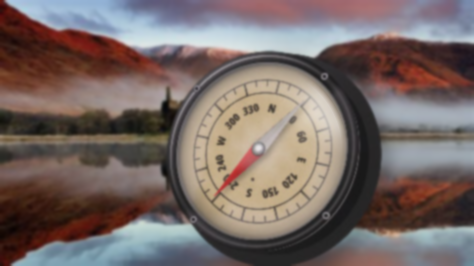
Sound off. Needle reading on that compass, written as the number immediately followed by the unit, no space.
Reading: 210°
